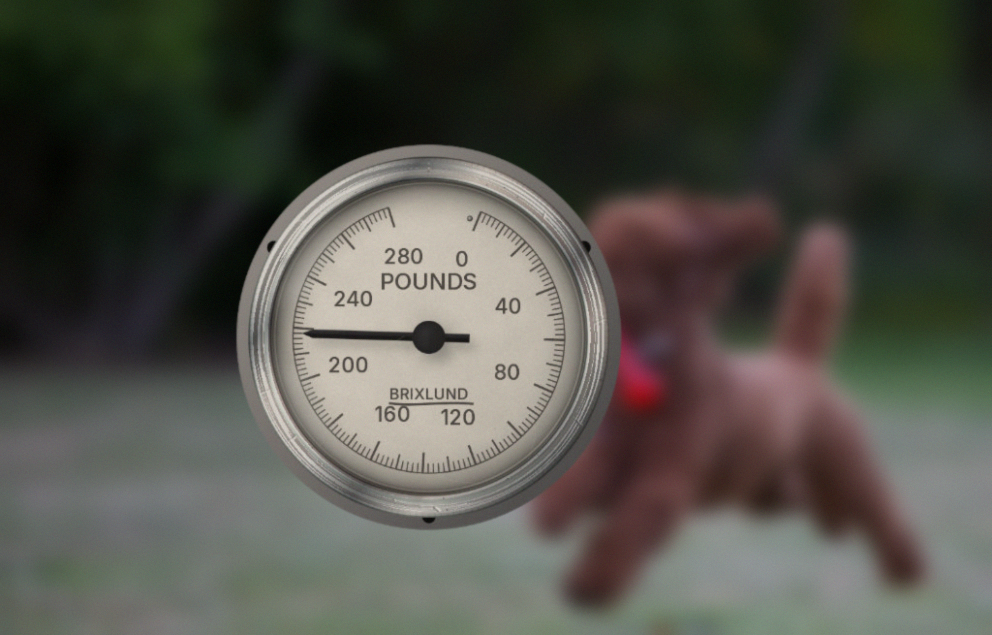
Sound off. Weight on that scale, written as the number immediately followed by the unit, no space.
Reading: 218lb
